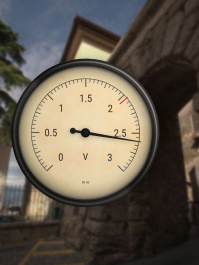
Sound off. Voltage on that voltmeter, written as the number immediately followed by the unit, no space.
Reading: 2.6V
